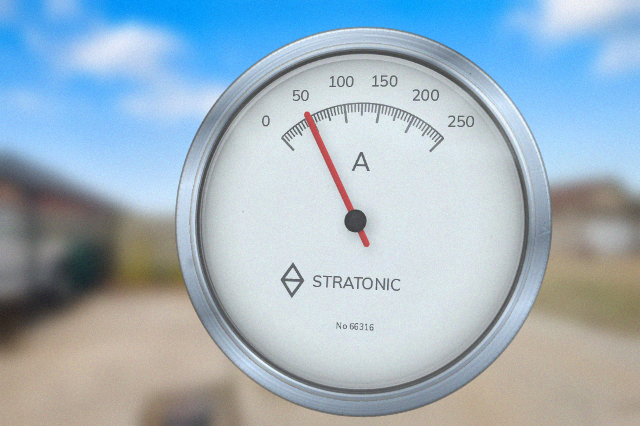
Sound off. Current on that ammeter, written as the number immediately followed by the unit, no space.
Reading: 50A
